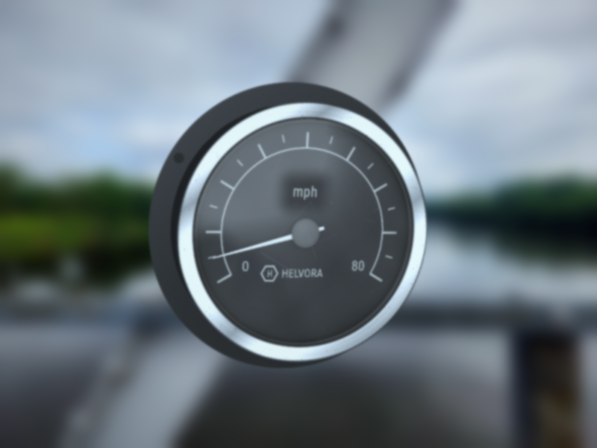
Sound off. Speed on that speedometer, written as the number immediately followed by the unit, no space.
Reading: 5mph
